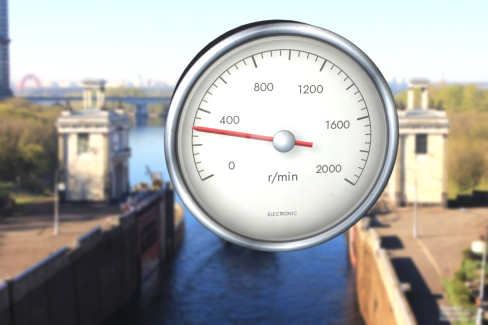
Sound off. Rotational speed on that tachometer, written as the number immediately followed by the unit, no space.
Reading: 300rpm
